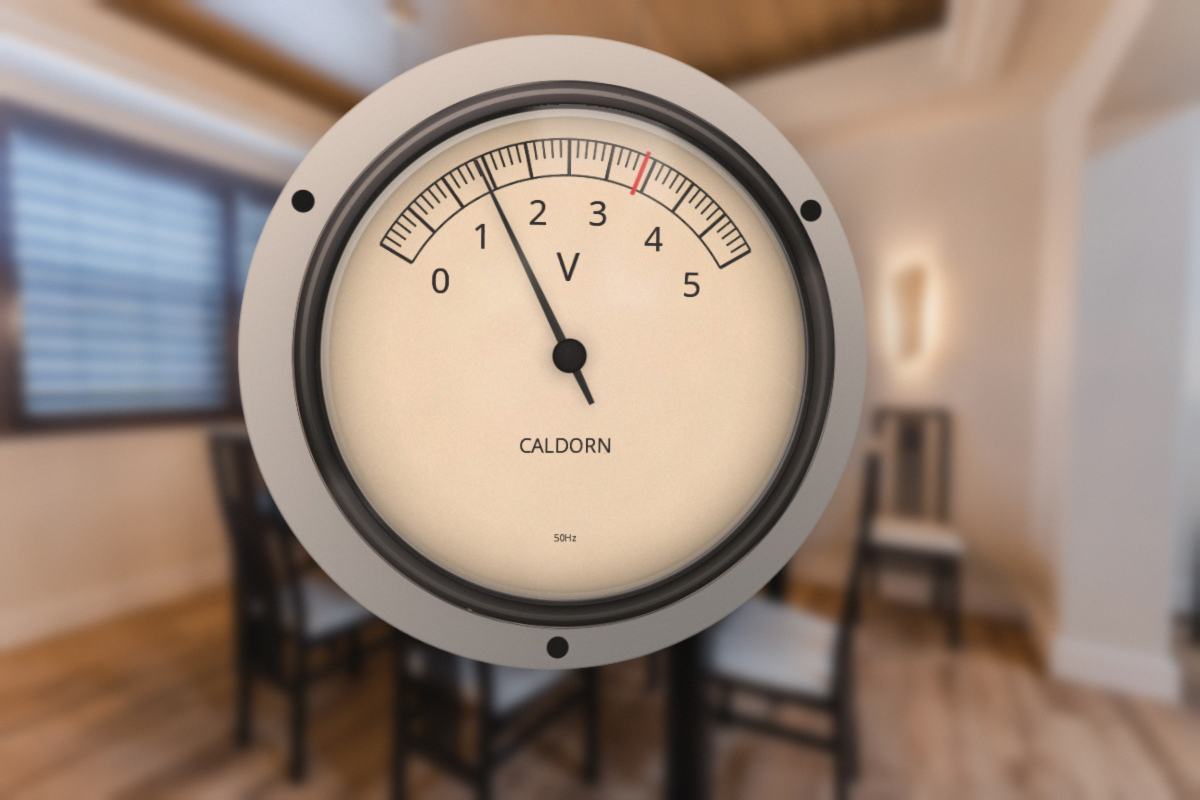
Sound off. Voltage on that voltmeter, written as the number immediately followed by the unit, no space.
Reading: 1.4V
